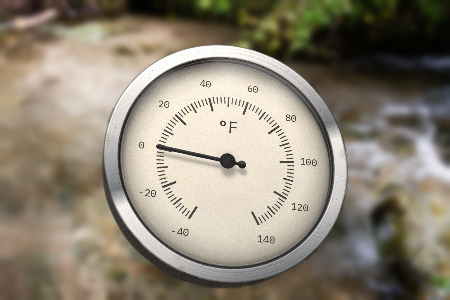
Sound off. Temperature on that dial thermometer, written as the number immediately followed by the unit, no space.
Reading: 0°F
